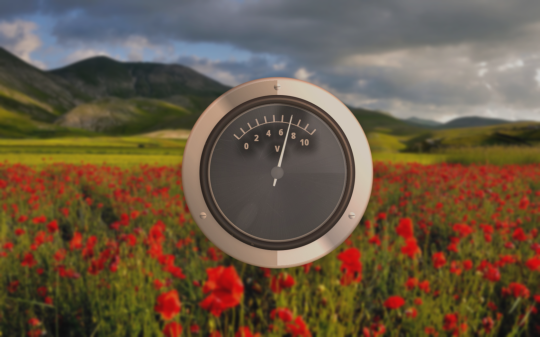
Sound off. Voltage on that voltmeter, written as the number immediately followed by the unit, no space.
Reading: 7V
